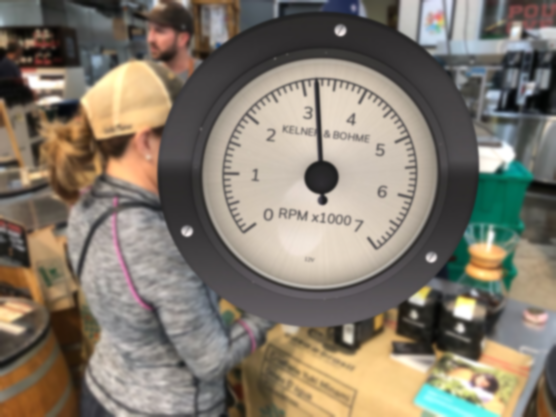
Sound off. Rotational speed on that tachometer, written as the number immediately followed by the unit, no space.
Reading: 3200rpm
